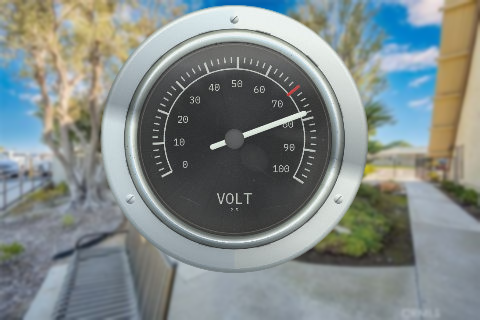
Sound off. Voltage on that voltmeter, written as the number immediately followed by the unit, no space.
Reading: 78V
